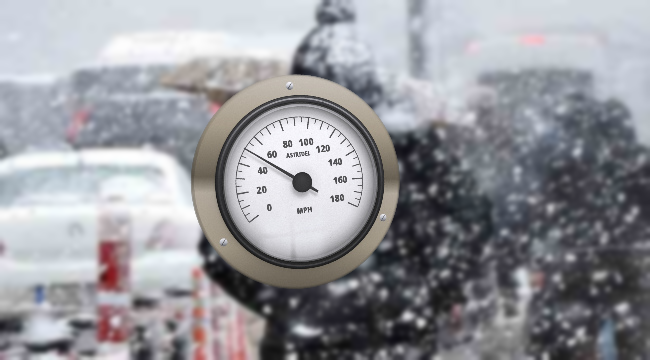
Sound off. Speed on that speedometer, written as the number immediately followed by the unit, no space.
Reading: 50mph
